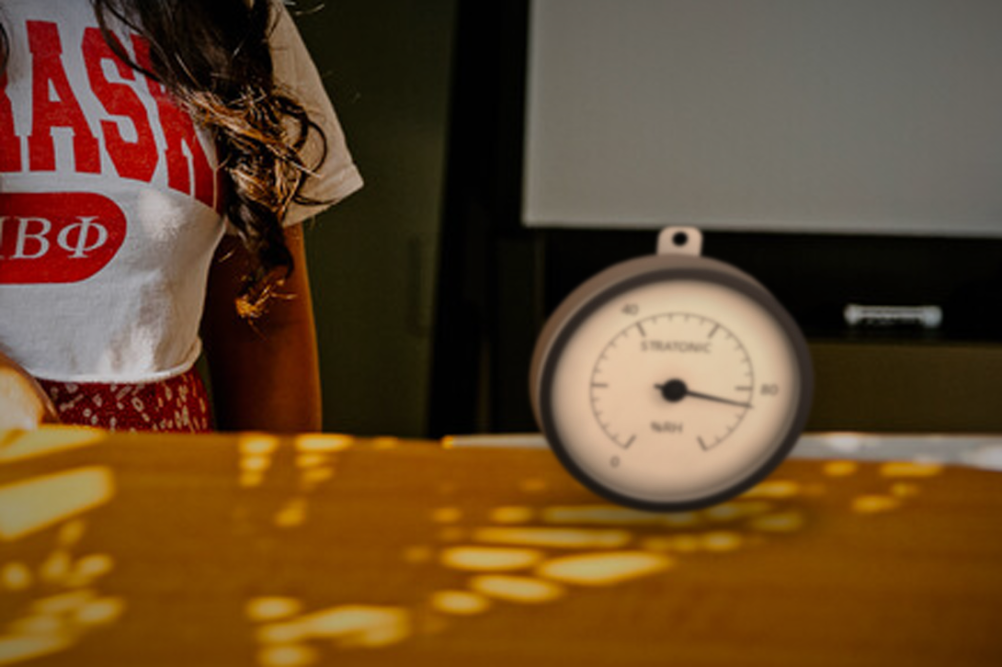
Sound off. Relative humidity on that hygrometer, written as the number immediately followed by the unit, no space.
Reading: 84%
